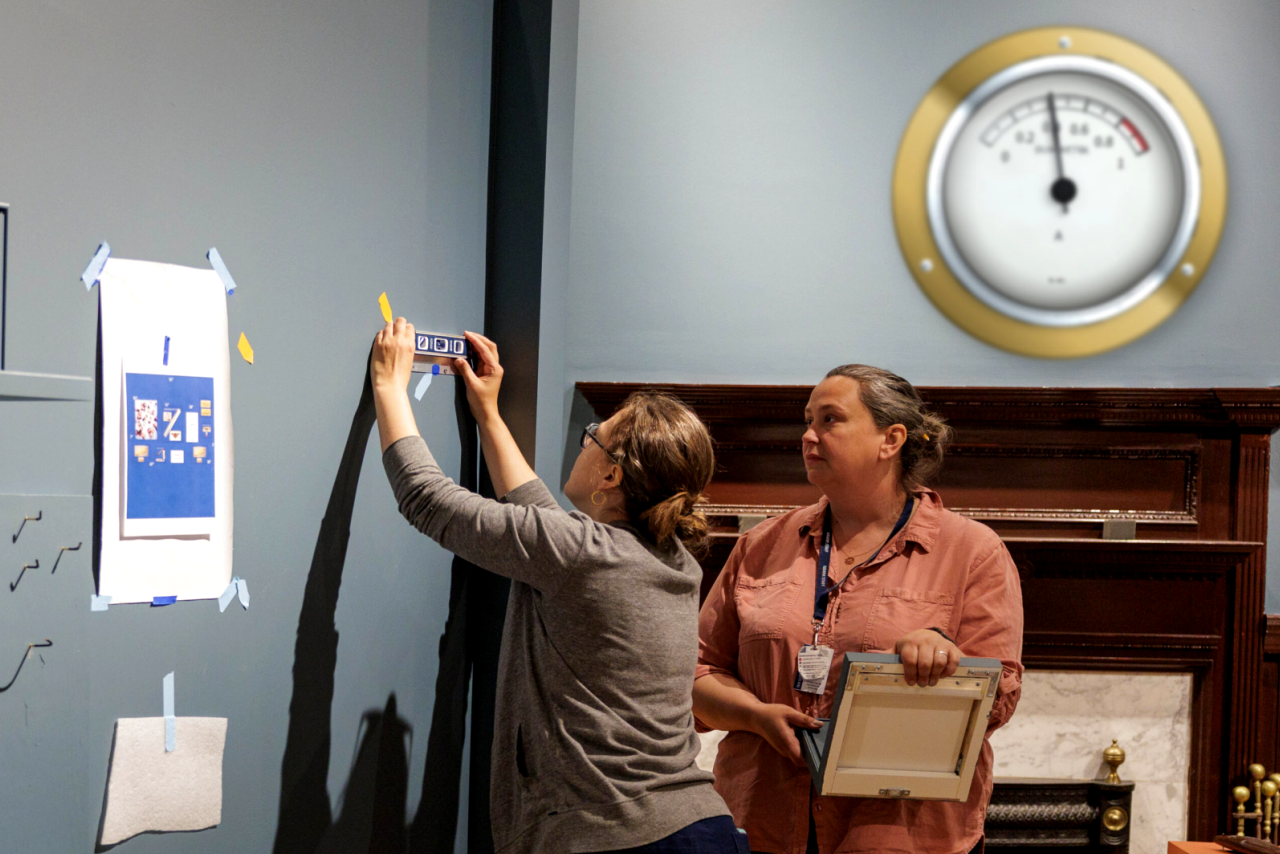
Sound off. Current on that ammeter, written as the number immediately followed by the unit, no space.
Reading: 0.4A
